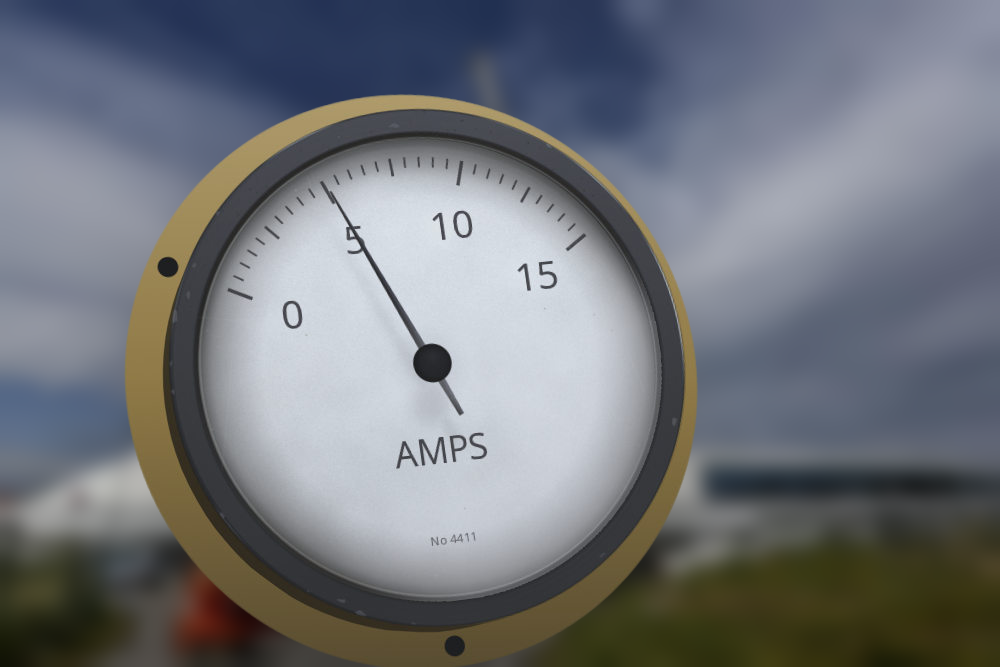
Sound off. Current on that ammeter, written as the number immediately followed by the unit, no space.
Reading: 5A
